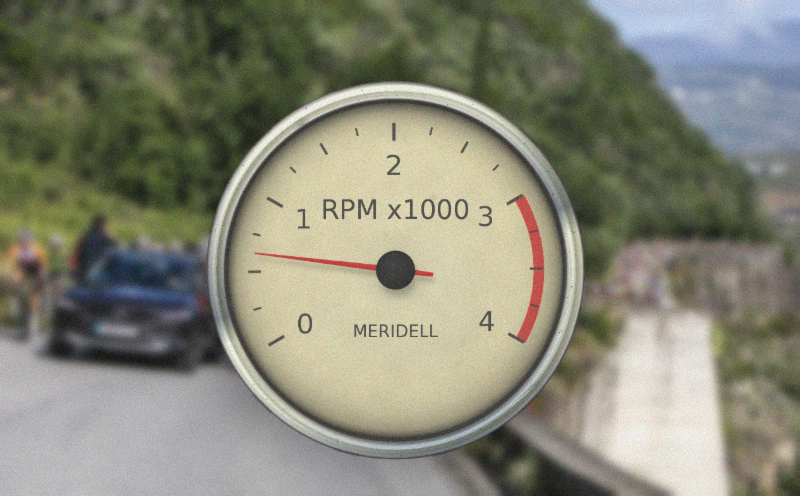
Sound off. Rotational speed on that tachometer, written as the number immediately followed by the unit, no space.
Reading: 625rpm
